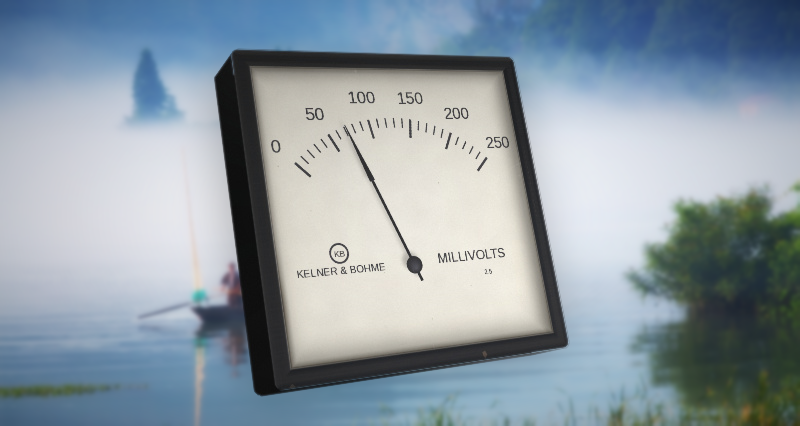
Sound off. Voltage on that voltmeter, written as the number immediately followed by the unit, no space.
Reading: 70mV
